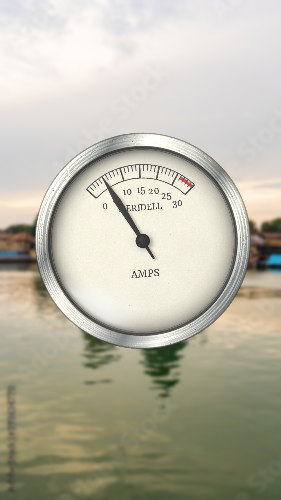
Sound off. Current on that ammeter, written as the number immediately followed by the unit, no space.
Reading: 5A
